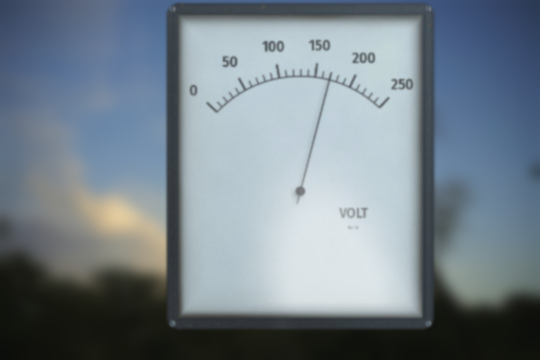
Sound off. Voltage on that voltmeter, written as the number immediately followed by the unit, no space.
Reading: 170V
